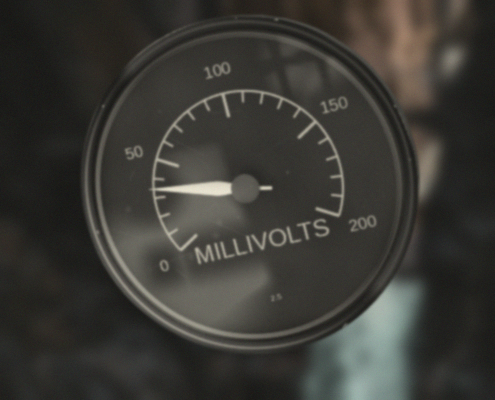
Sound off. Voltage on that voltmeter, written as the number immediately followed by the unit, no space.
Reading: 35mV
